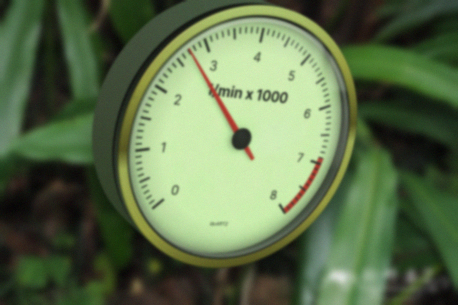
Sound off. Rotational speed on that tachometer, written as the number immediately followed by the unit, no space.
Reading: 2700rpm
